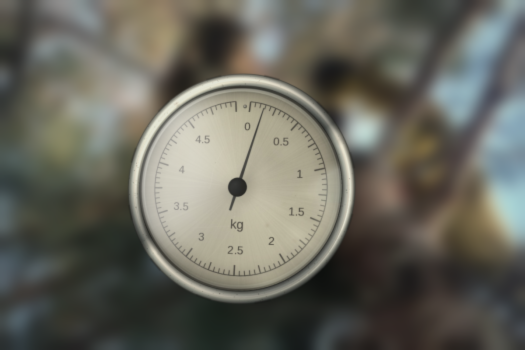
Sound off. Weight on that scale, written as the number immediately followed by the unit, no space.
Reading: 0.15kg
